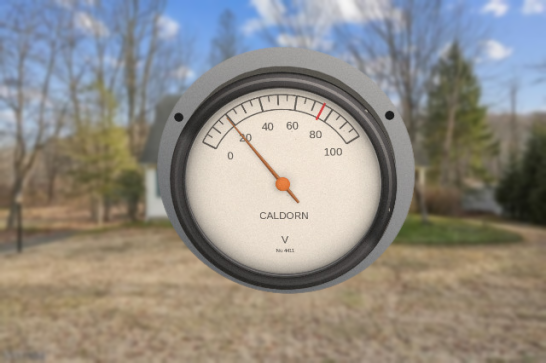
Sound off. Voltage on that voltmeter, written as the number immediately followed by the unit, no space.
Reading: 20V
